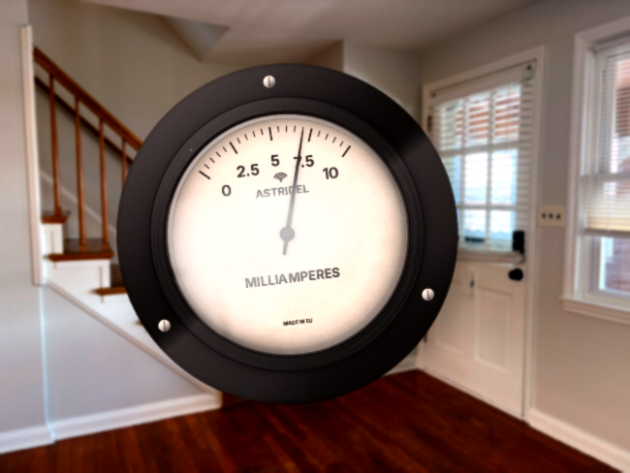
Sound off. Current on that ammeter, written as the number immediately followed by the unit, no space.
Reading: 7mA
